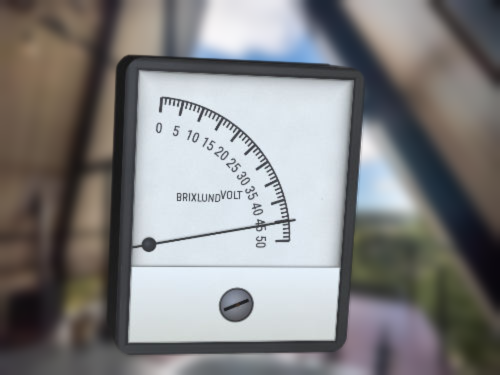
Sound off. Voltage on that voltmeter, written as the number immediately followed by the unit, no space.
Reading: 45V
